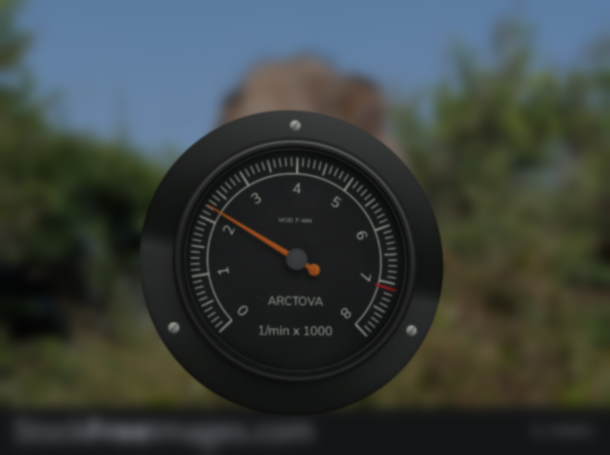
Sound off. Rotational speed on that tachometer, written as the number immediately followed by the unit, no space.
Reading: 2200rpm
